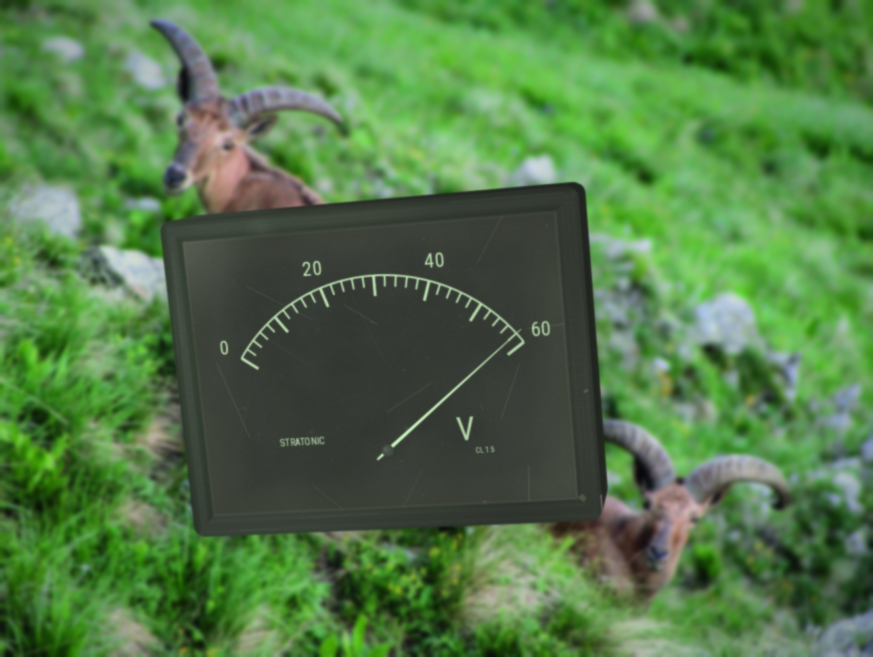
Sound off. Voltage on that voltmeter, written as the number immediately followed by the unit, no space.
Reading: 58V
